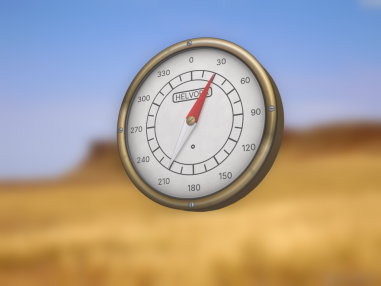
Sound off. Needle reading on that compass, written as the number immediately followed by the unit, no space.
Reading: 30°
